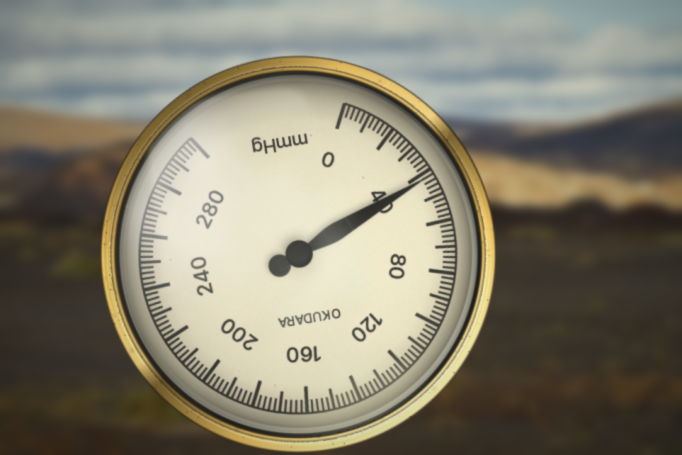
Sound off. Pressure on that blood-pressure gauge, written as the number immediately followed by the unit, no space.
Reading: 42mmHg
